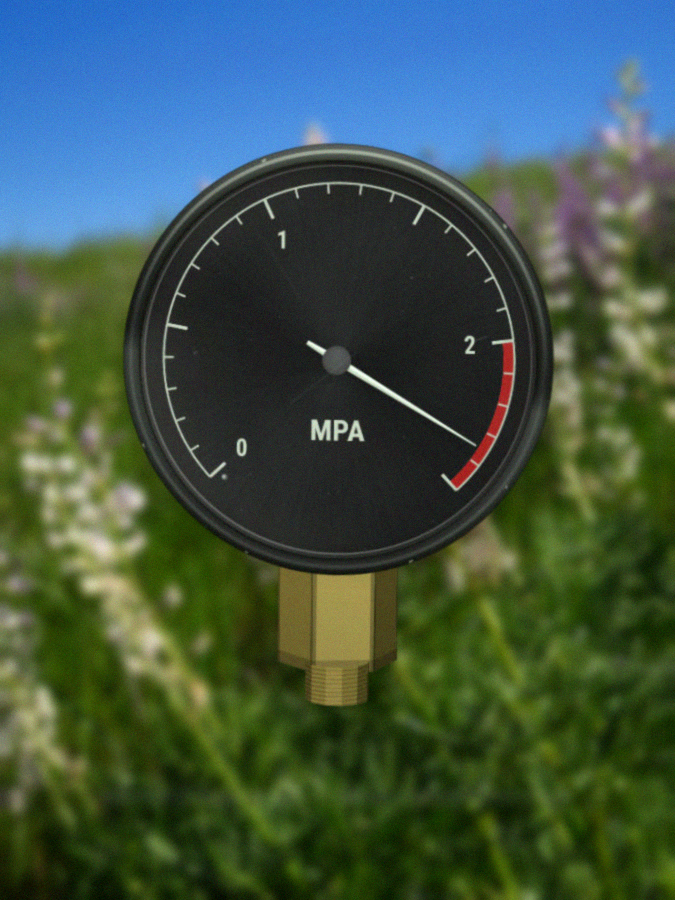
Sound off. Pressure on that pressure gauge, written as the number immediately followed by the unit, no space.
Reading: 2.35MPa
